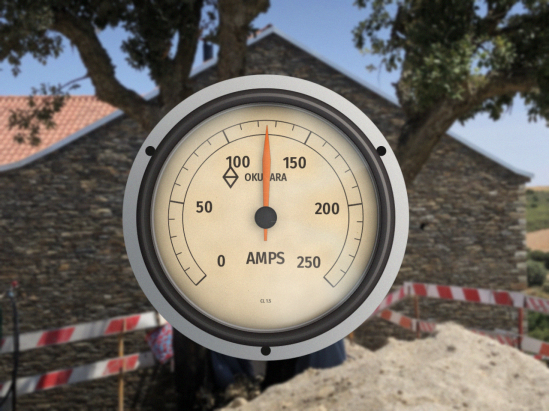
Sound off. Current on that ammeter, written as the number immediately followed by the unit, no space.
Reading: 125A
